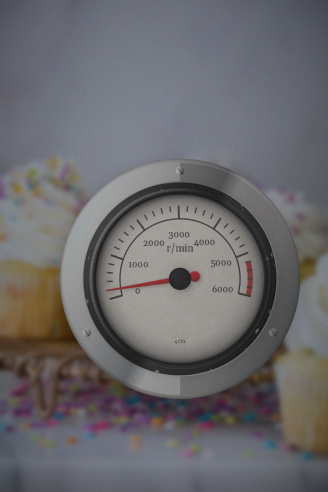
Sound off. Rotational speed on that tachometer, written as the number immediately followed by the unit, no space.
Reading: 200rpm
